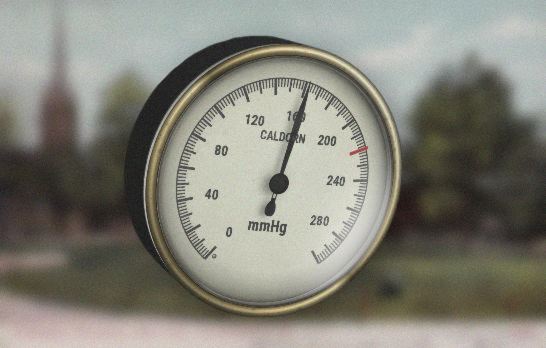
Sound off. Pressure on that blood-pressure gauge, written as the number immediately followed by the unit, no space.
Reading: 160mmHg
